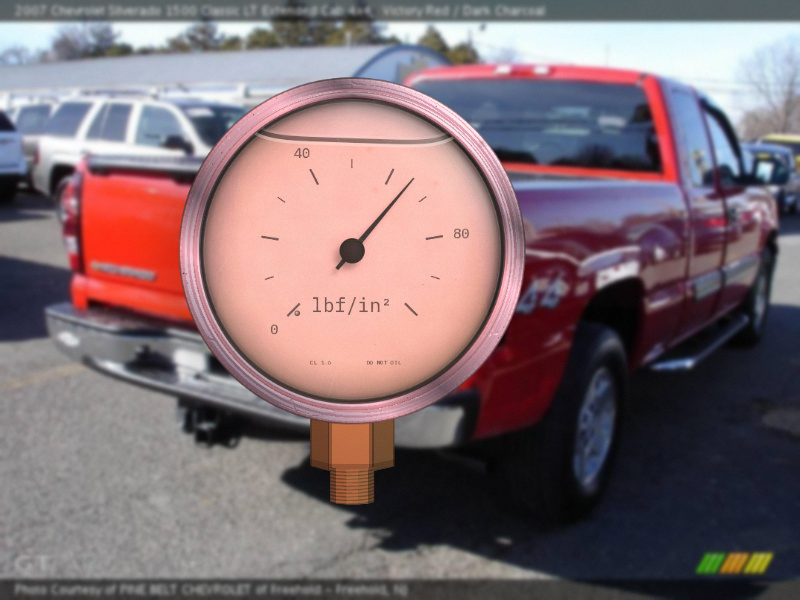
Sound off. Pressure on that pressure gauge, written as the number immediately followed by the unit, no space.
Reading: 65psi
